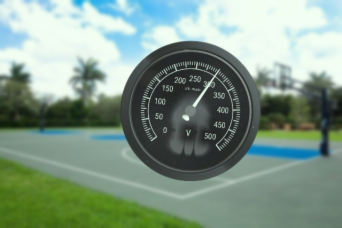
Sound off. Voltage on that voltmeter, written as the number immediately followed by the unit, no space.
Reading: 300V
